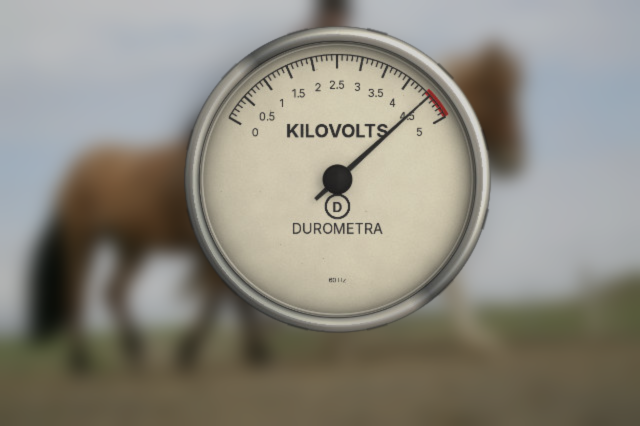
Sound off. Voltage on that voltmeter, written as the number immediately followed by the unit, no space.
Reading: 4.5kV
